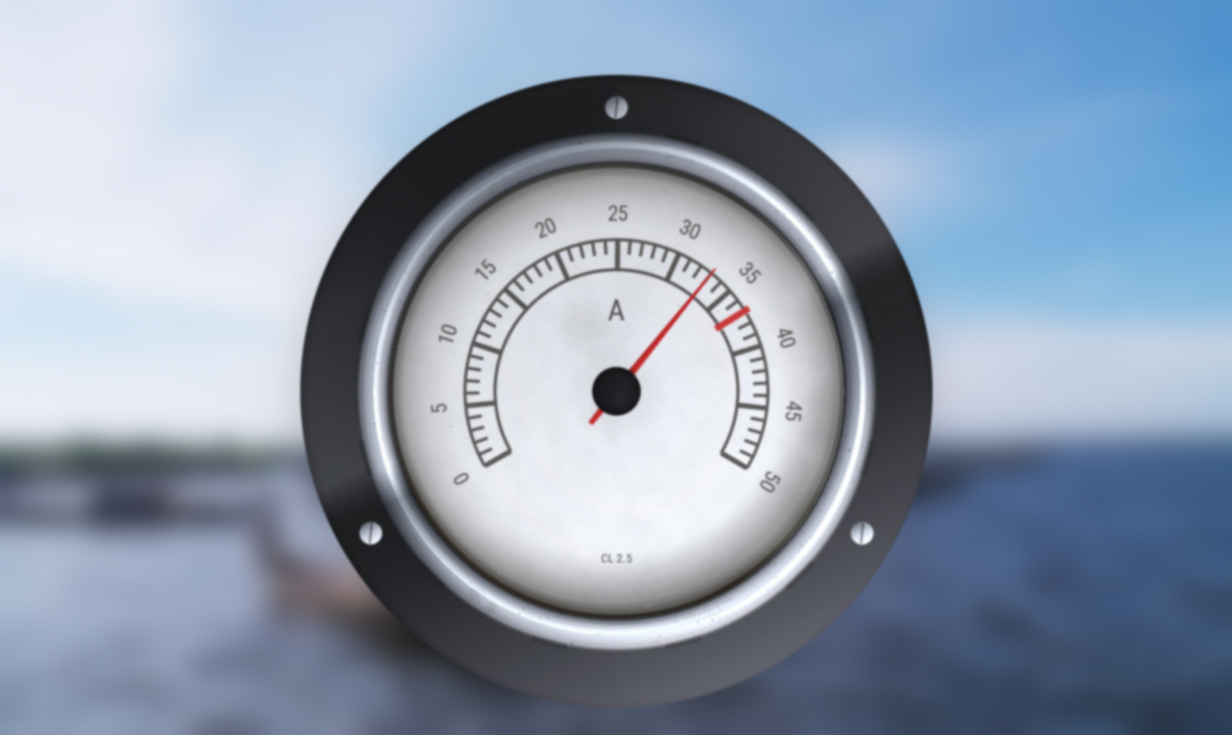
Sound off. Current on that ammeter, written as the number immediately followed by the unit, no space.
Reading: 33A
